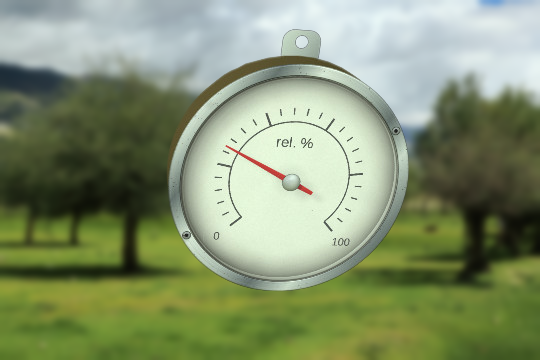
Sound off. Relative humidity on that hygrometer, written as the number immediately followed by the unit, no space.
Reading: 26%
